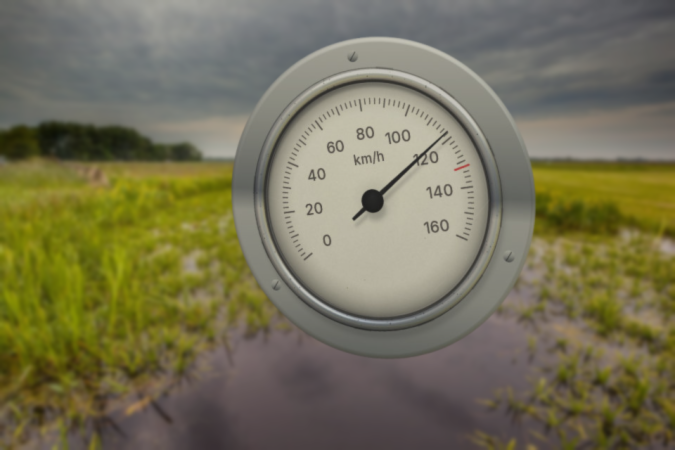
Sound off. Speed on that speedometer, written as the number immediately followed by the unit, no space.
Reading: 118km/h
